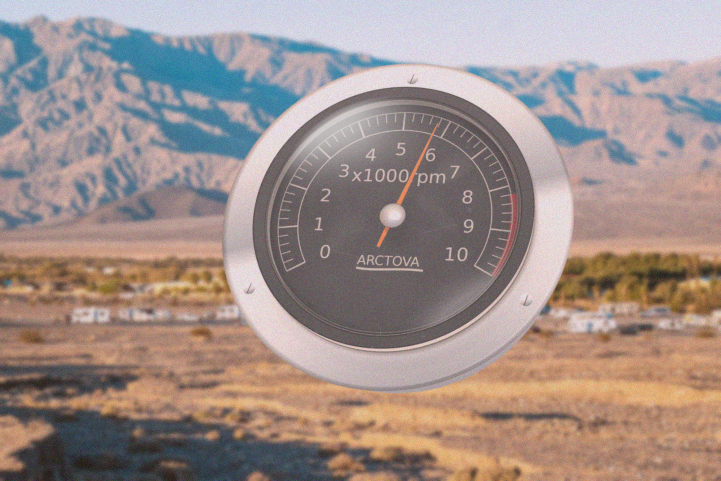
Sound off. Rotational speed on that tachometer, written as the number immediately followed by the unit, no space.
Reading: 5800rpm
